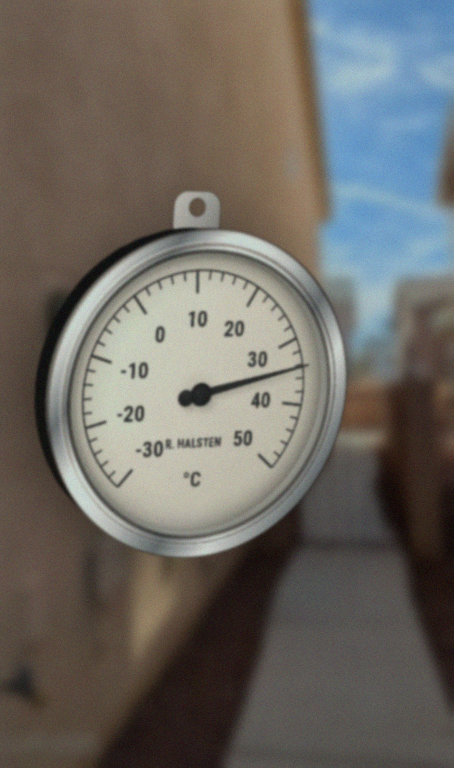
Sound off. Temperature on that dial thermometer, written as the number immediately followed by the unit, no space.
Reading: 34°C
